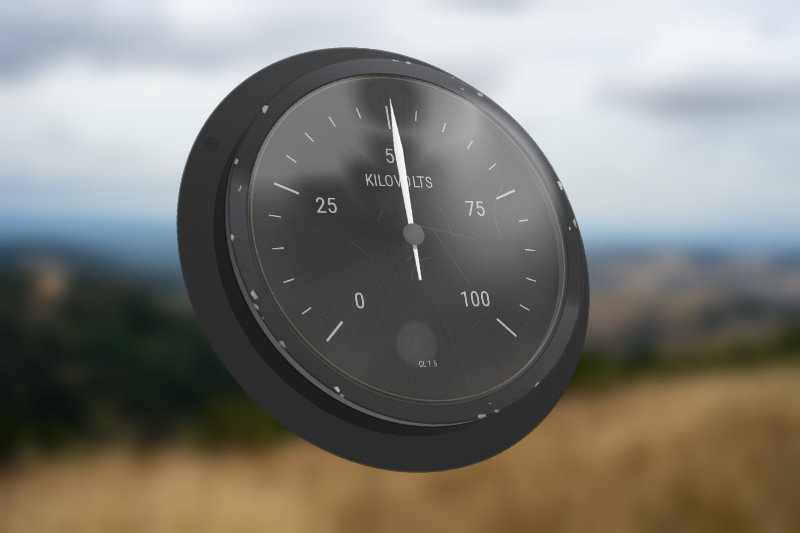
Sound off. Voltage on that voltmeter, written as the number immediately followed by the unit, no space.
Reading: 50kV
